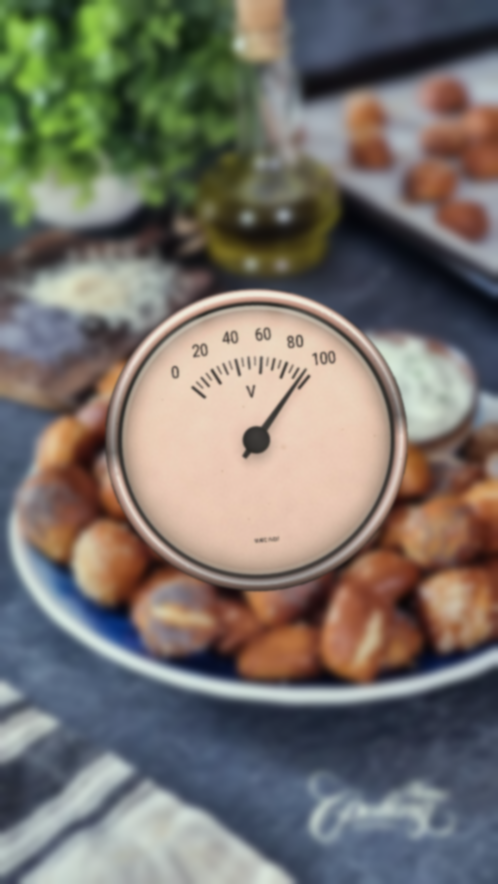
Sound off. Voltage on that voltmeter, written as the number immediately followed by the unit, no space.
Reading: 95V
